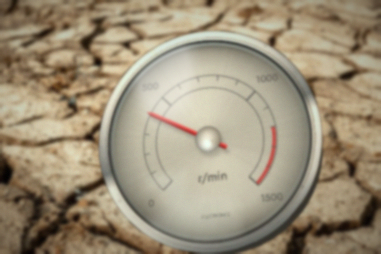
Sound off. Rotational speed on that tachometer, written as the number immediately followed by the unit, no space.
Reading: 400rpm
